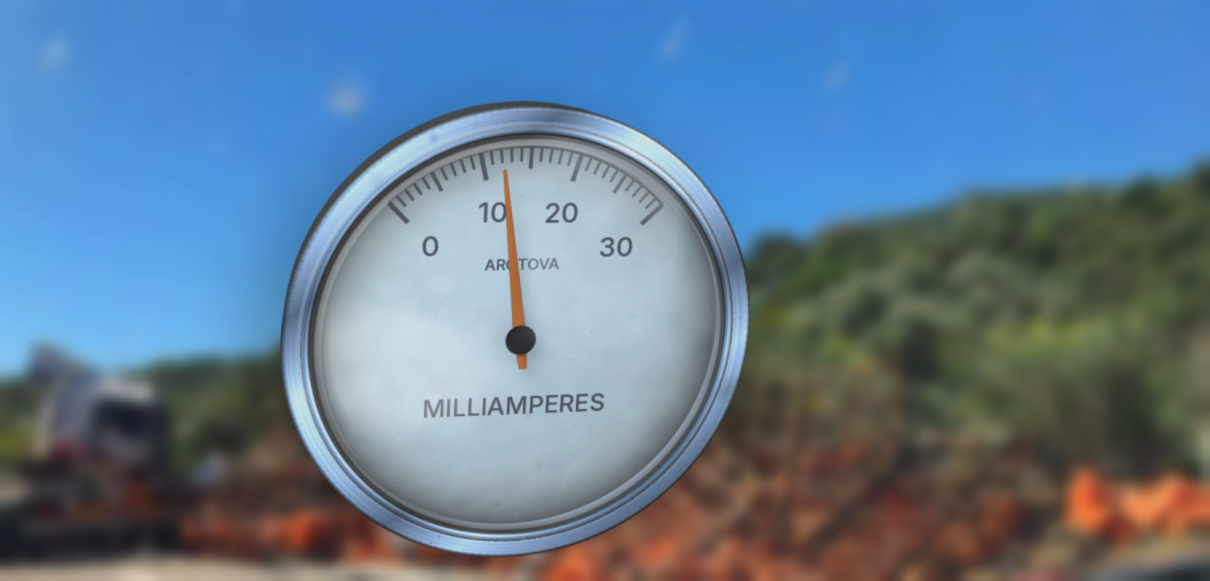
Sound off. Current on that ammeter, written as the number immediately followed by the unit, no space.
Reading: 12mA
